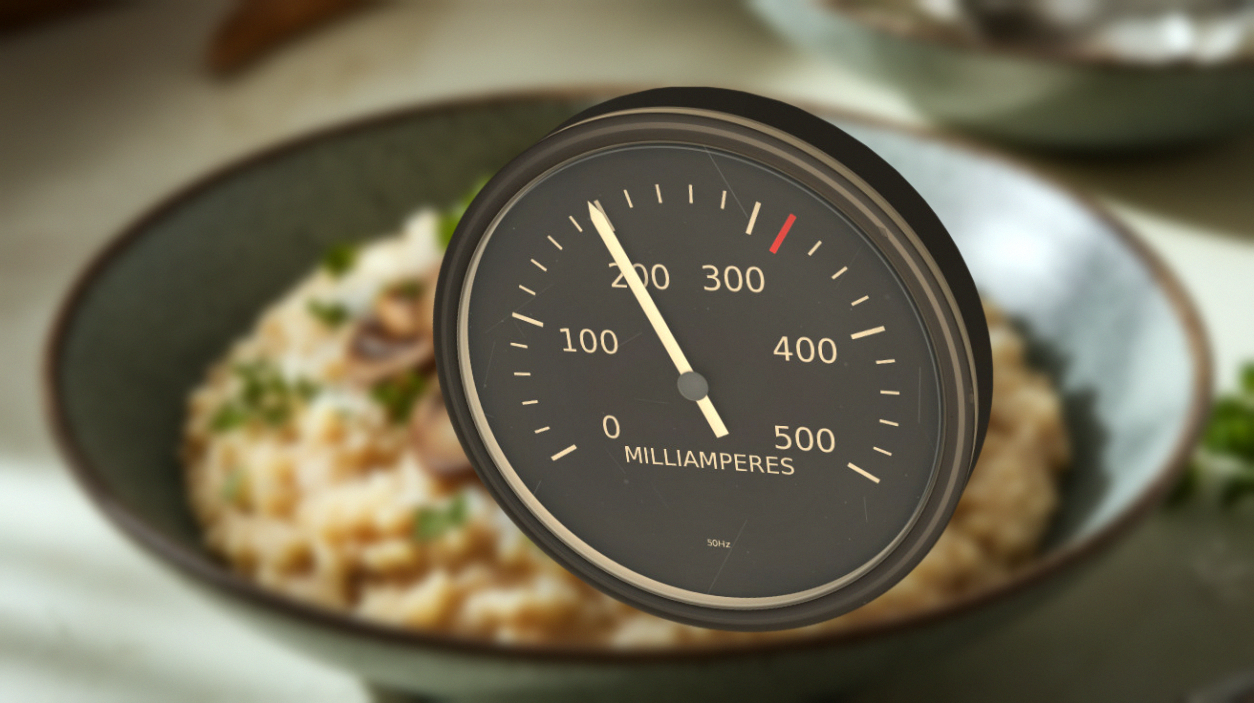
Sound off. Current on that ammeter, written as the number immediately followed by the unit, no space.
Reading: 200mA
